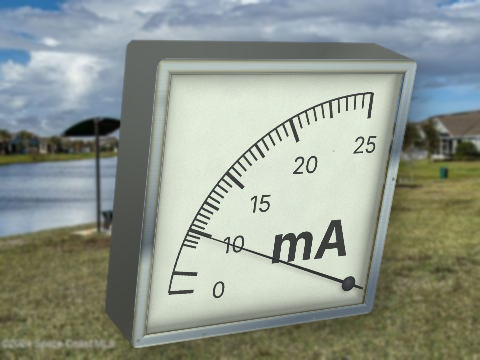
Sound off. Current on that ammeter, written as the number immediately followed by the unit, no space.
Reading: 10mA
